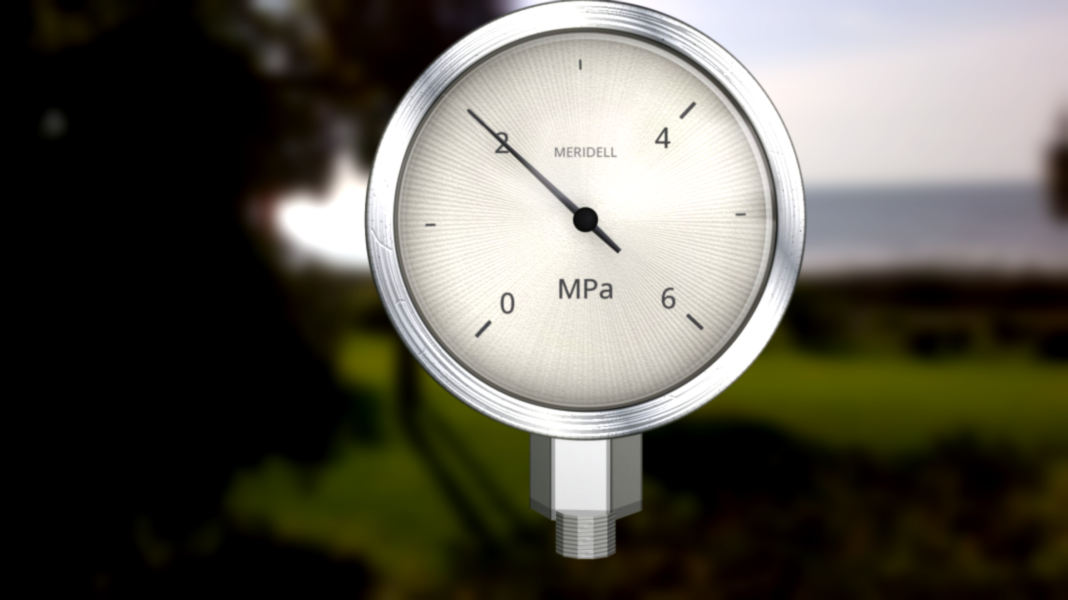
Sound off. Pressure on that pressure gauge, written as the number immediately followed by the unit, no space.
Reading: 2MPa
